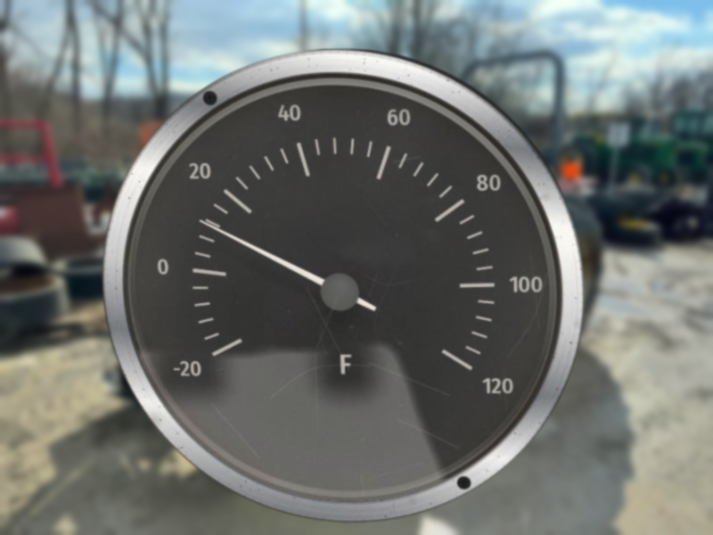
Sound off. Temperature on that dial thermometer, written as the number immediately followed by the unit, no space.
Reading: 12°F
